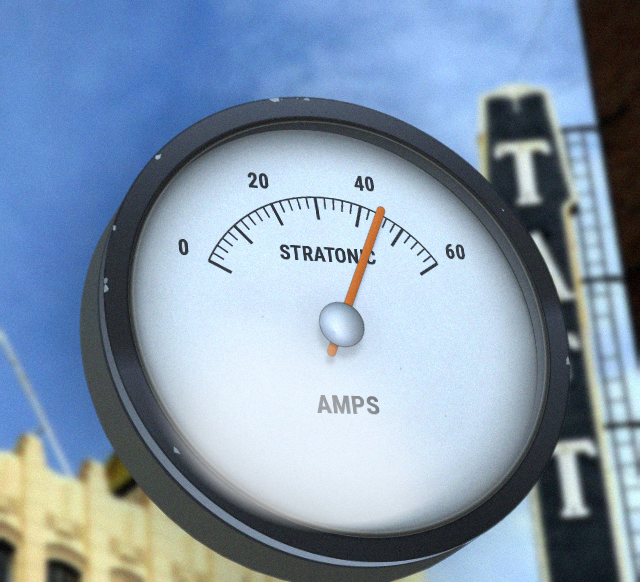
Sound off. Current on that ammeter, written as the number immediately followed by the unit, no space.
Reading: 44A
